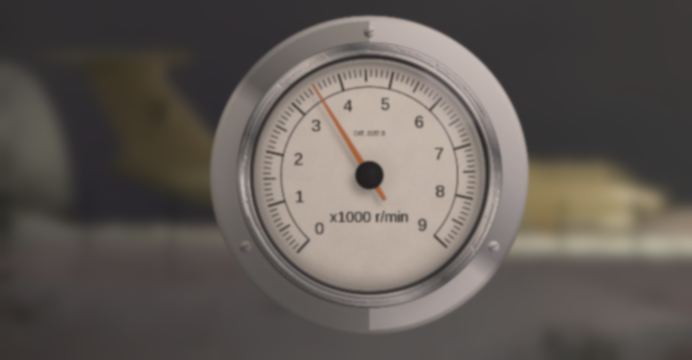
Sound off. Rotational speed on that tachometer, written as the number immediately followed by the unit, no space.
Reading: 3500rpm
